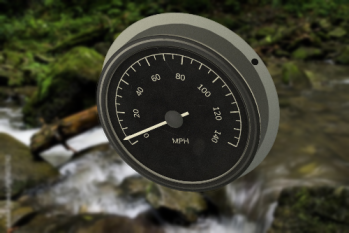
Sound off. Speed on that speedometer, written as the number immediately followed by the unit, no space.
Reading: 5mph
